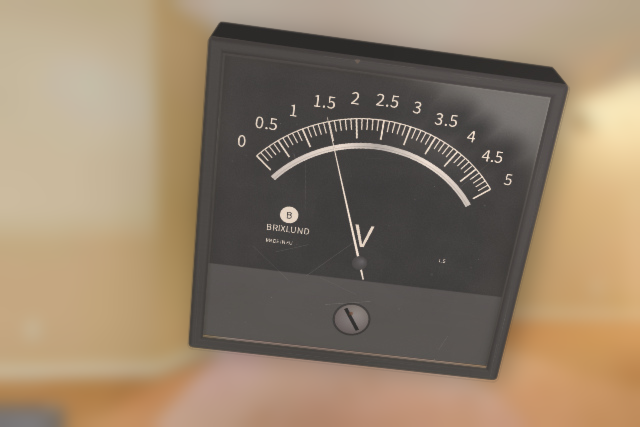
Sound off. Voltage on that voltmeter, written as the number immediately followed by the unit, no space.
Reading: 1.5V
